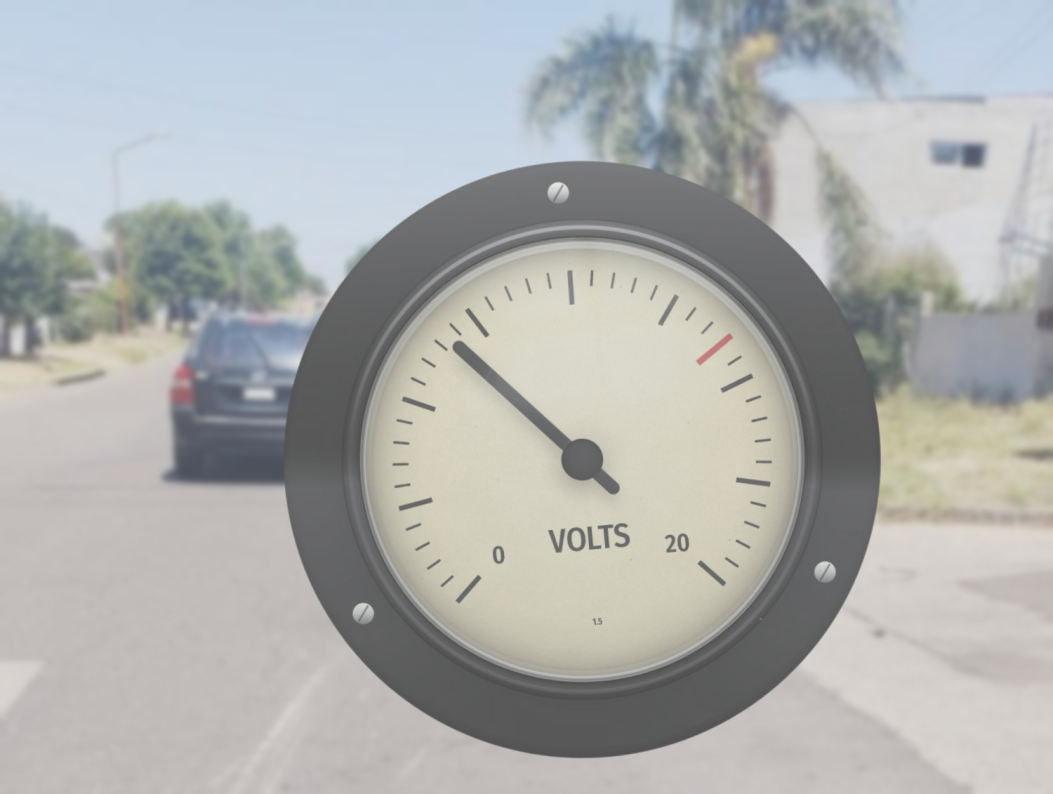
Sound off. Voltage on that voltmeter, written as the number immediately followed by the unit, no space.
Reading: 6.75V
